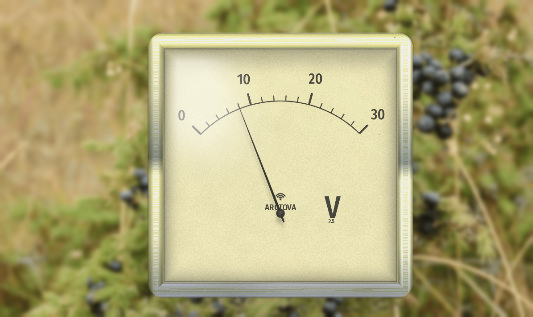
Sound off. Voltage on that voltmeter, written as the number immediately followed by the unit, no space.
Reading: 8V
